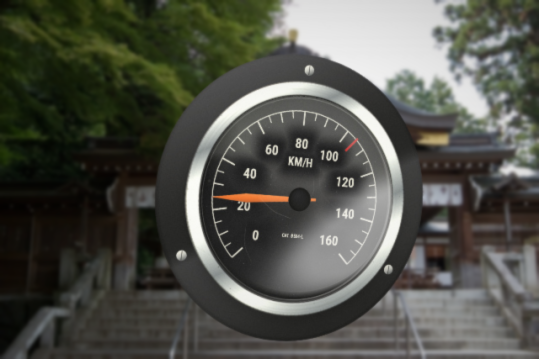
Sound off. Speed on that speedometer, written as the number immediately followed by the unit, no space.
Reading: 25km/h
